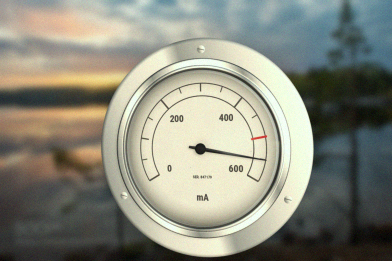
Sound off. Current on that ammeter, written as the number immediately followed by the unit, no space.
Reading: 550mA
